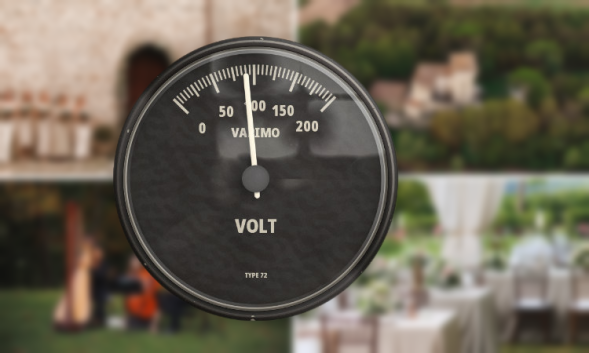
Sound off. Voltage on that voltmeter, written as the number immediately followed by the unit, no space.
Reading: 90V
